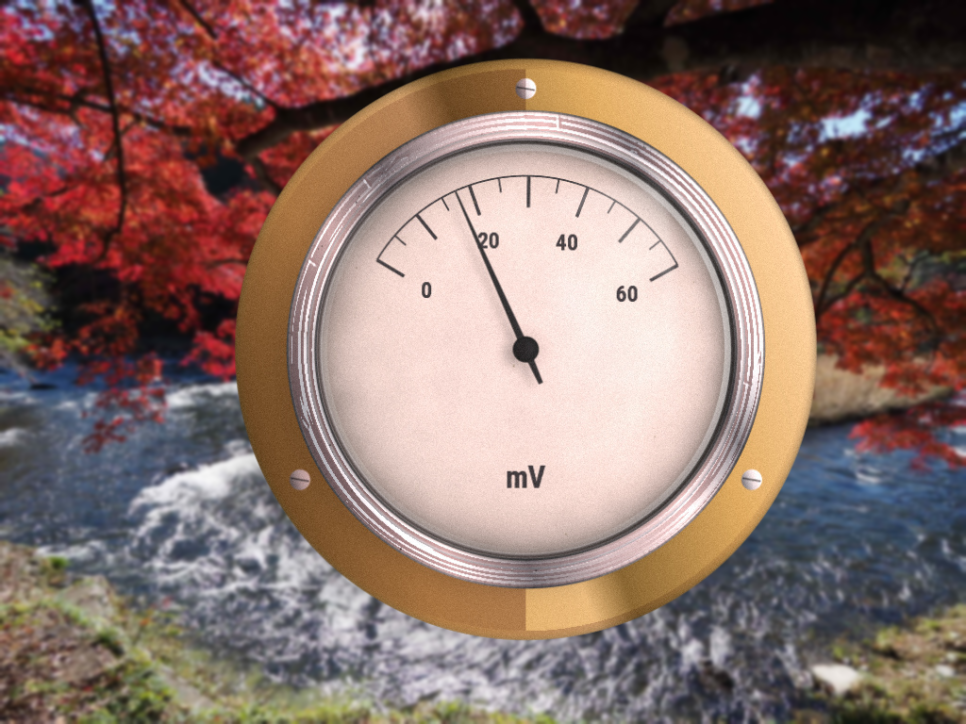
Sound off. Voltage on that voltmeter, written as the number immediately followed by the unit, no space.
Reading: 17.5mV
